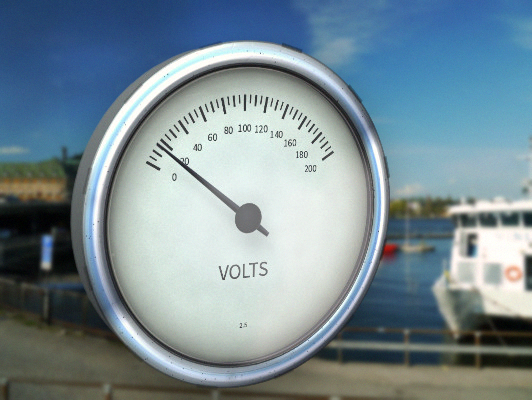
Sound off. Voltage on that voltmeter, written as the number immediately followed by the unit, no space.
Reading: 15V
